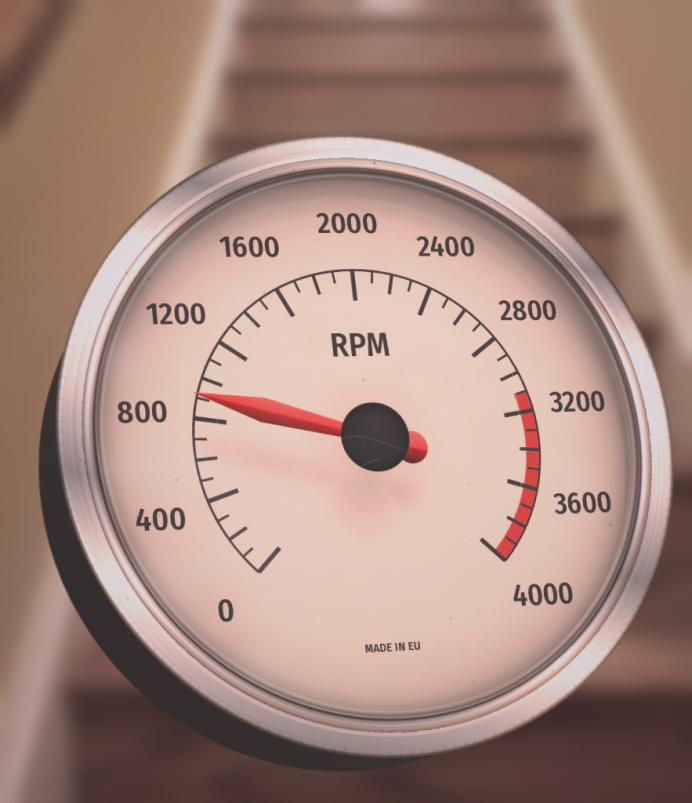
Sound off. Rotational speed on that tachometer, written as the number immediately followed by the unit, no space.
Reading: 900rpm
